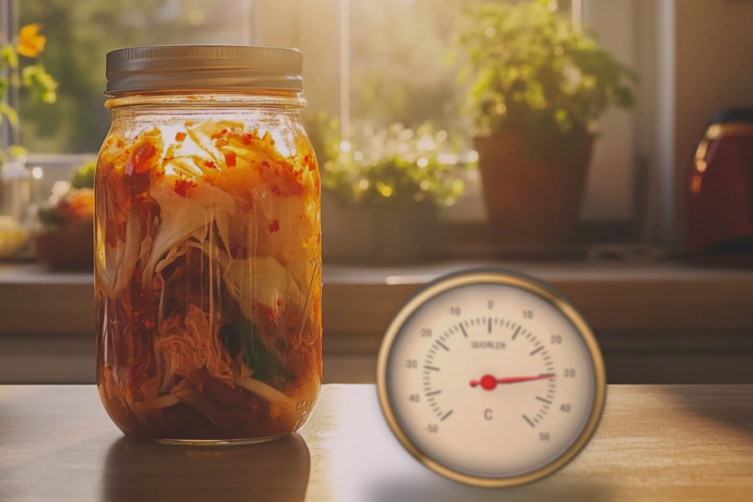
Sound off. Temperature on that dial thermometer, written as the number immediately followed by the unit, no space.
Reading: 30°C
